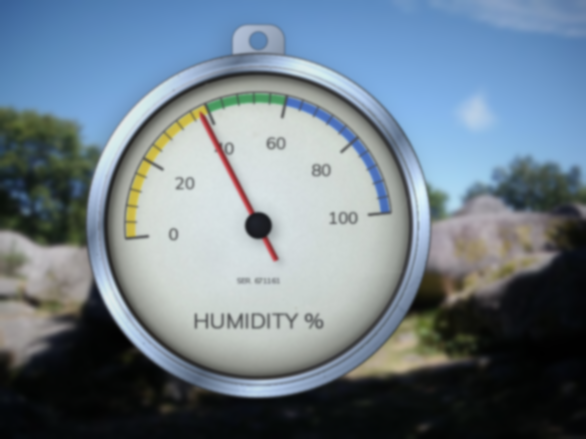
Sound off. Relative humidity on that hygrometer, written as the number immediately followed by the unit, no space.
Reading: 38%
